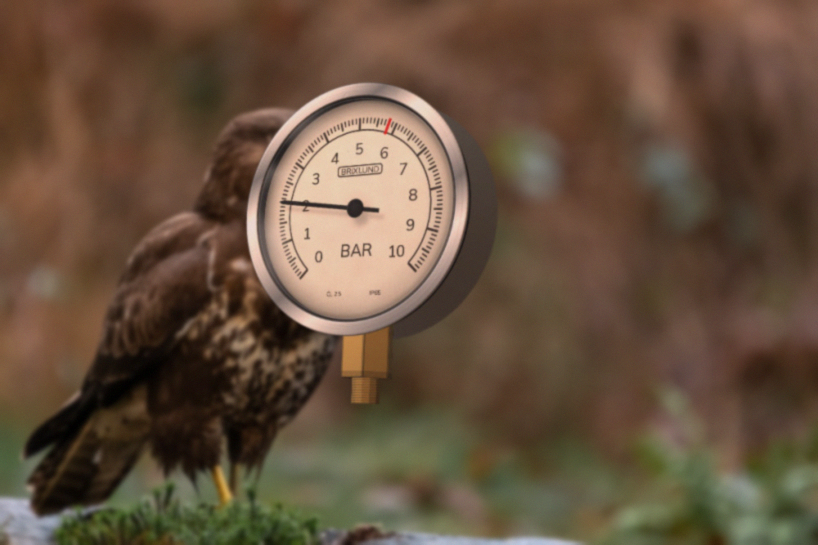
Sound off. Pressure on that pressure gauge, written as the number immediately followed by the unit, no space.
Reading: 2bar
